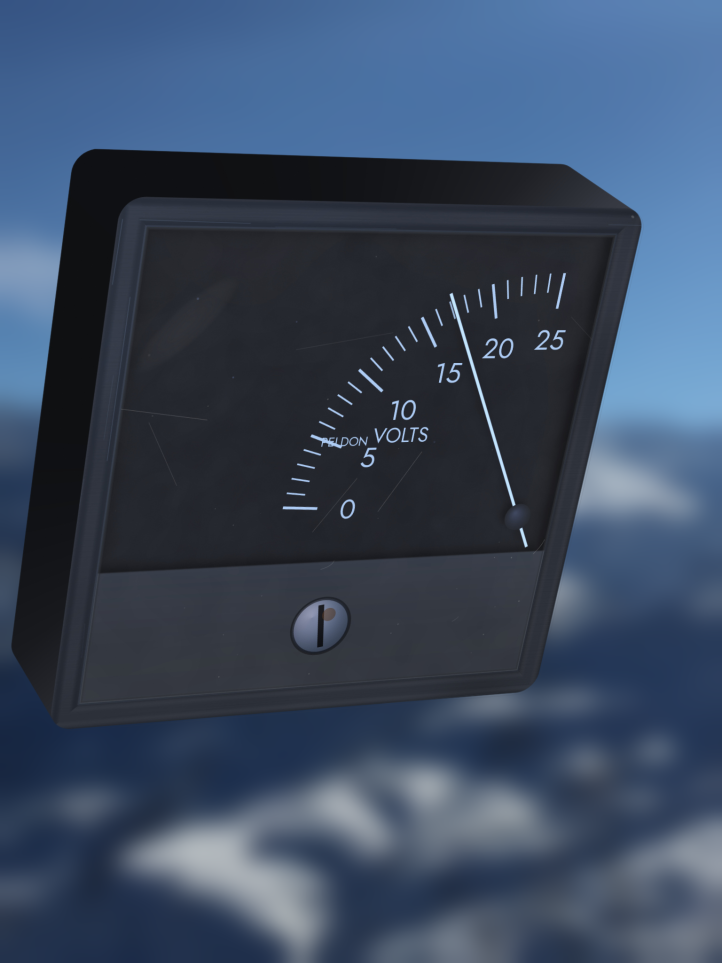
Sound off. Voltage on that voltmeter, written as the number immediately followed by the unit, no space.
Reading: 17V
